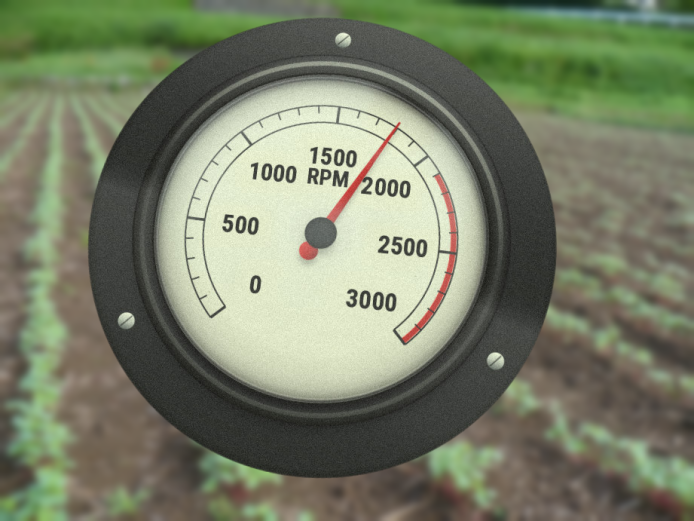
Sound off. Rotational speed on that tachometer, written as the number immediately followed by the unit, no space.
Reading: 1800rpm
